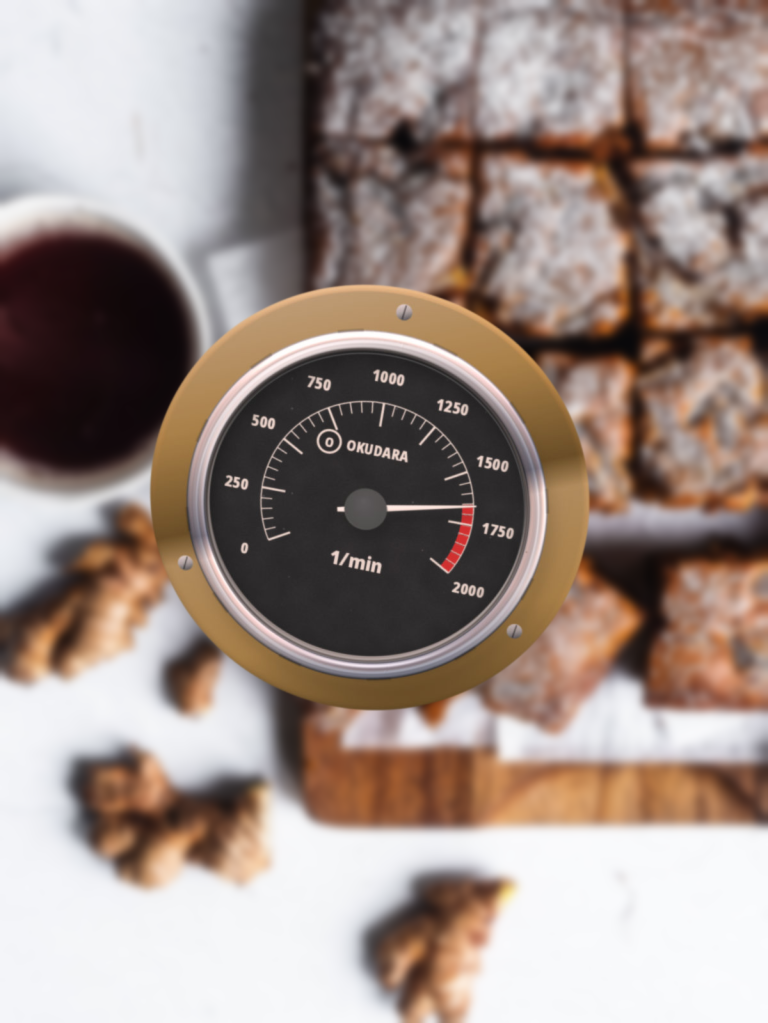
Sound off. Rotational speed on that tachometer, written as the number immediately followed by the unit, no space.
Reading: 1650rpm
